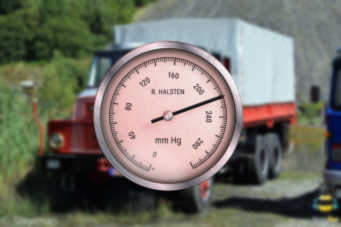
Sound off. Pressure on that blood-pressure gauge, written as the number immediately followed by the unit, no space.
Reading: 220mmHg
